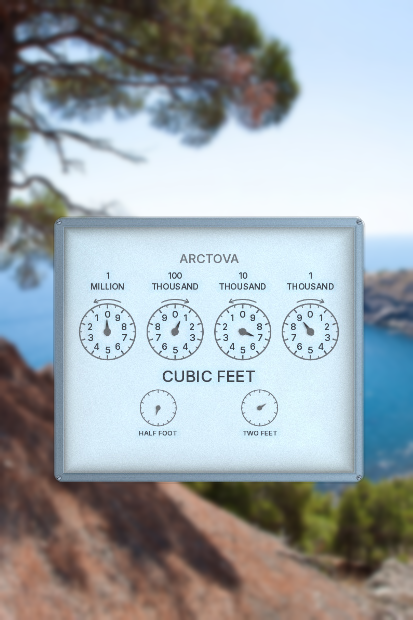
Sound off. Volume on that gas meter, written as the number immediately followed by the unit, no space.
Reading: 6900ft³
